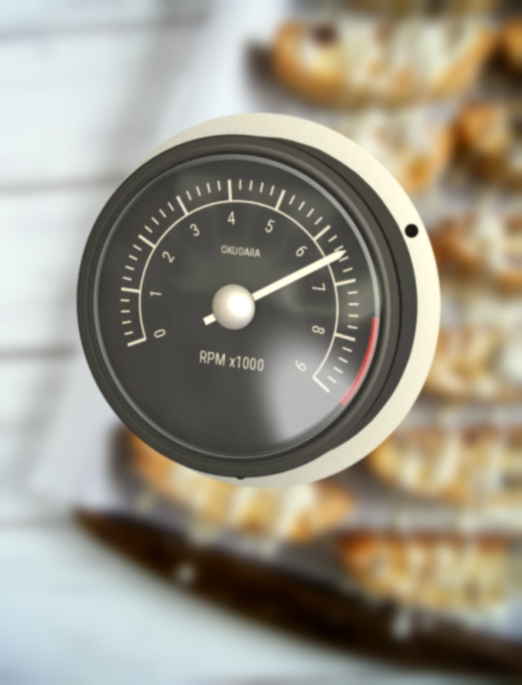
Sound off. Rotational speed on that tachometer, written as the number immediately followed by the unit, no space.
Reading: 6500rpm
